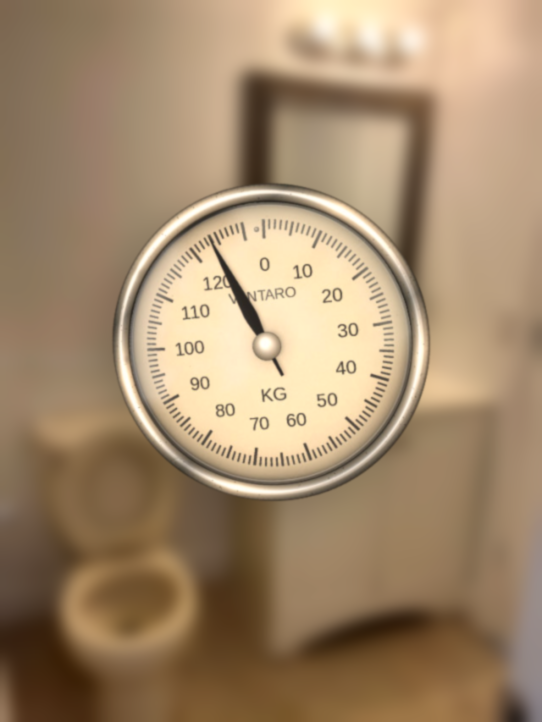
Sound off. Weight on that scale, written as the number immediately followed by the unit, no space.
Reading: 124kg
